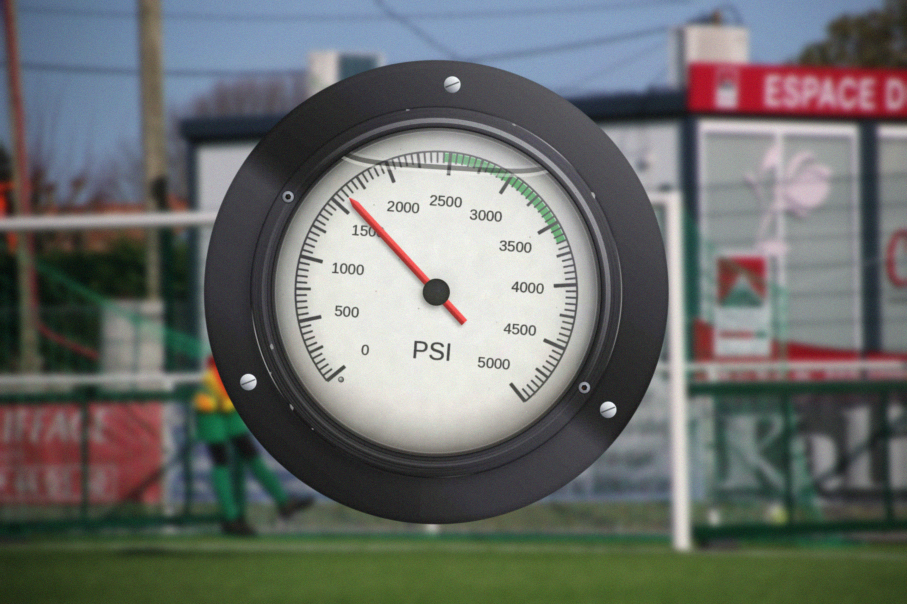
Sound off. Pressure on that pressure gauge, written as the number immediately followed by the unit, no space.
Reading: 1600psi
